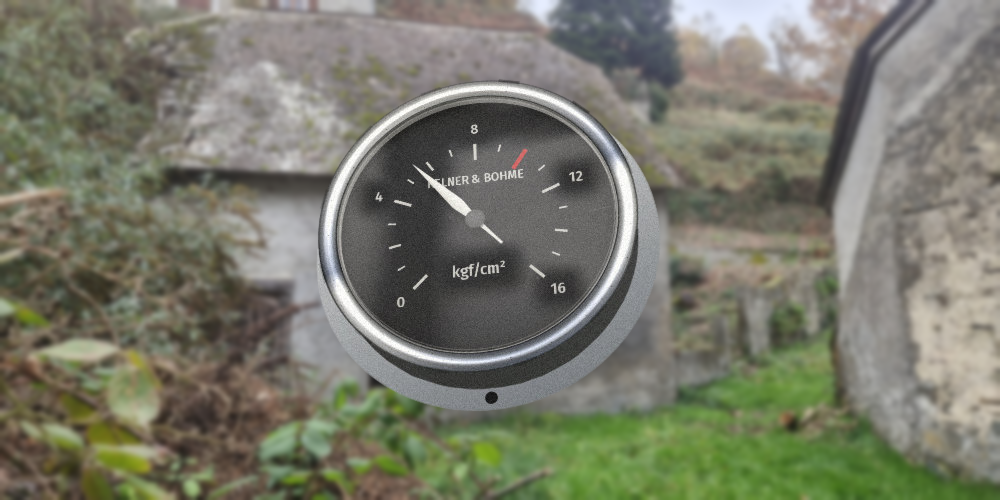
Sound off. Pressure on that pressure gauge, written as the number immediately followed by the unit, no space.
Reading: 5.5kg/cm²
